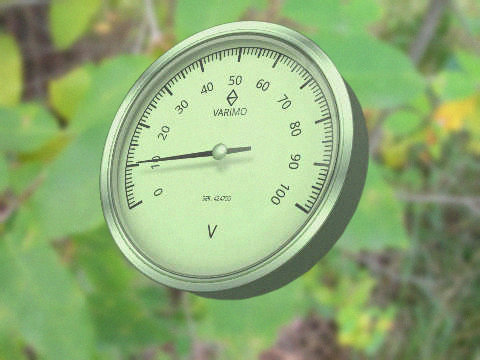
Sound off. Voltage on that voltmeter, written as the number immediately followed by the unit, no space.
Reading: 10V
